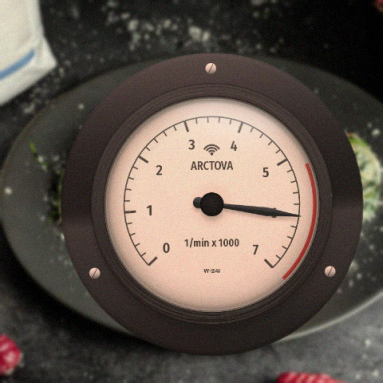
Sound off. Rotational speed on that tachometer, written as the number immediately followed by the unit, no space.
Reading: 6000rpm
